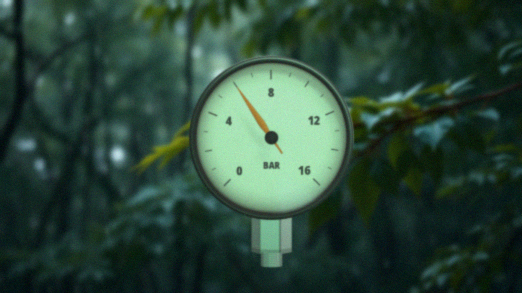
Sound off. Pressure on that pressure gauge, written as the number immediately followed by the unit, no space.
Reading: 6bar
